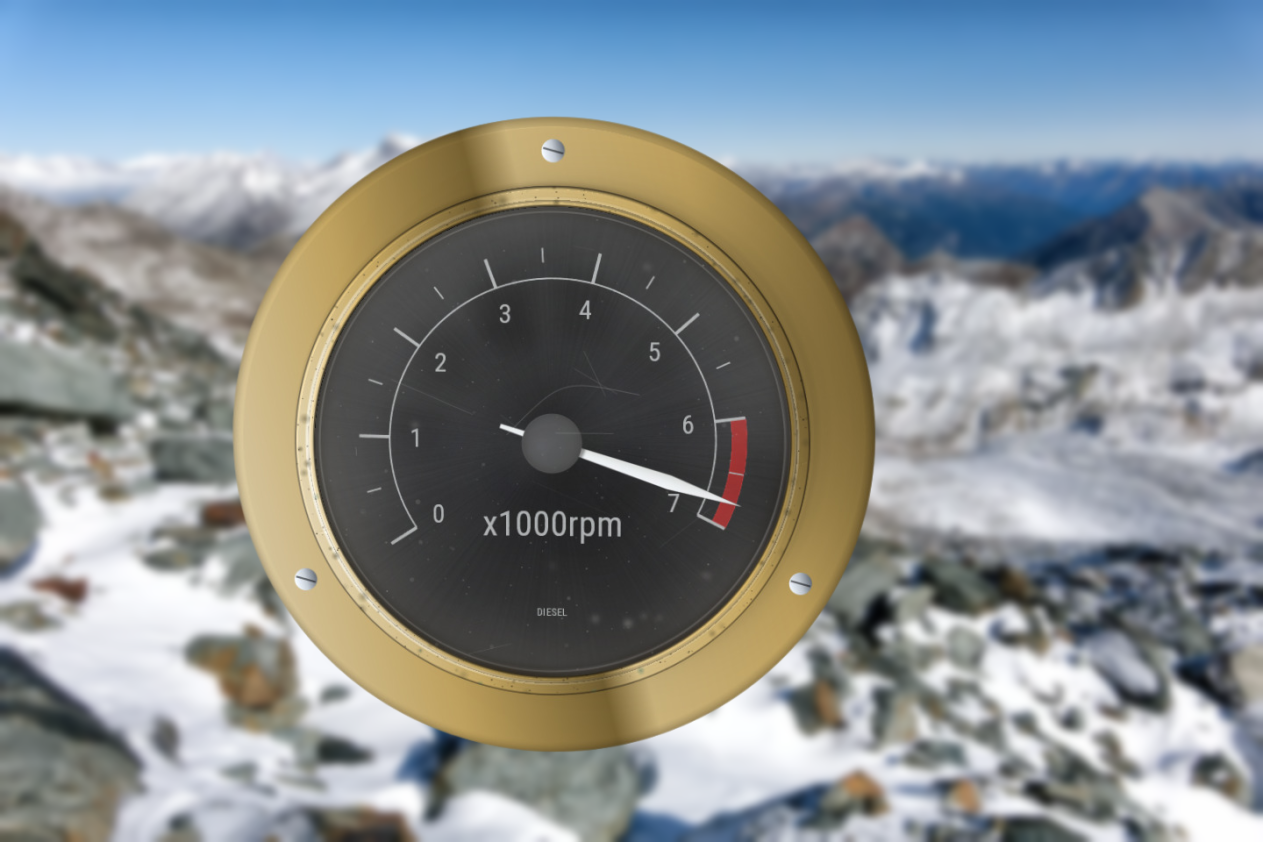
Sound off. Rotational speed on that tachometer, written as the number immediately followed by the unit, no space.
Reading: 6750rpm
